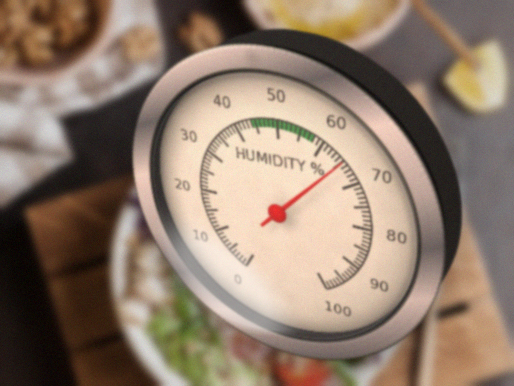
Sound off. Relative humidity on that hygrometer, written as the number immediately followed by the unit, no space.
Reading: 65%
